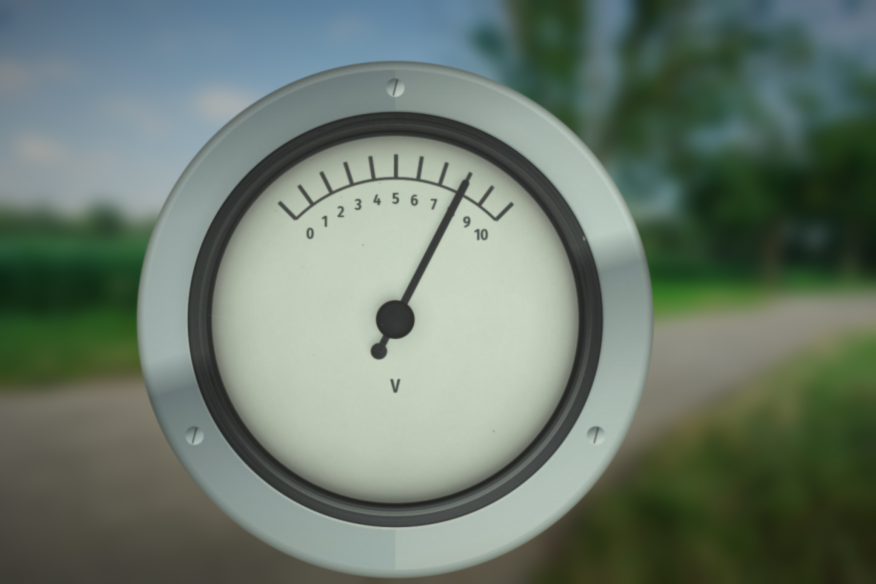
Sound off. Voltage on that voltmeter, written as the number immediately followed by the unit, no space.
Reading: 8V
